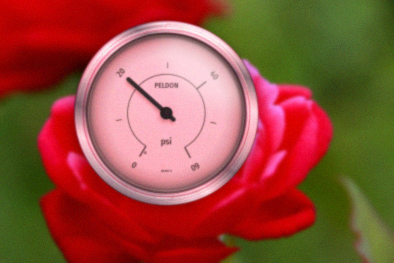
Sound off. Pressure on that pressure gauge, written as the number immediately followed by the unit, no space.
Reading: 20psi
